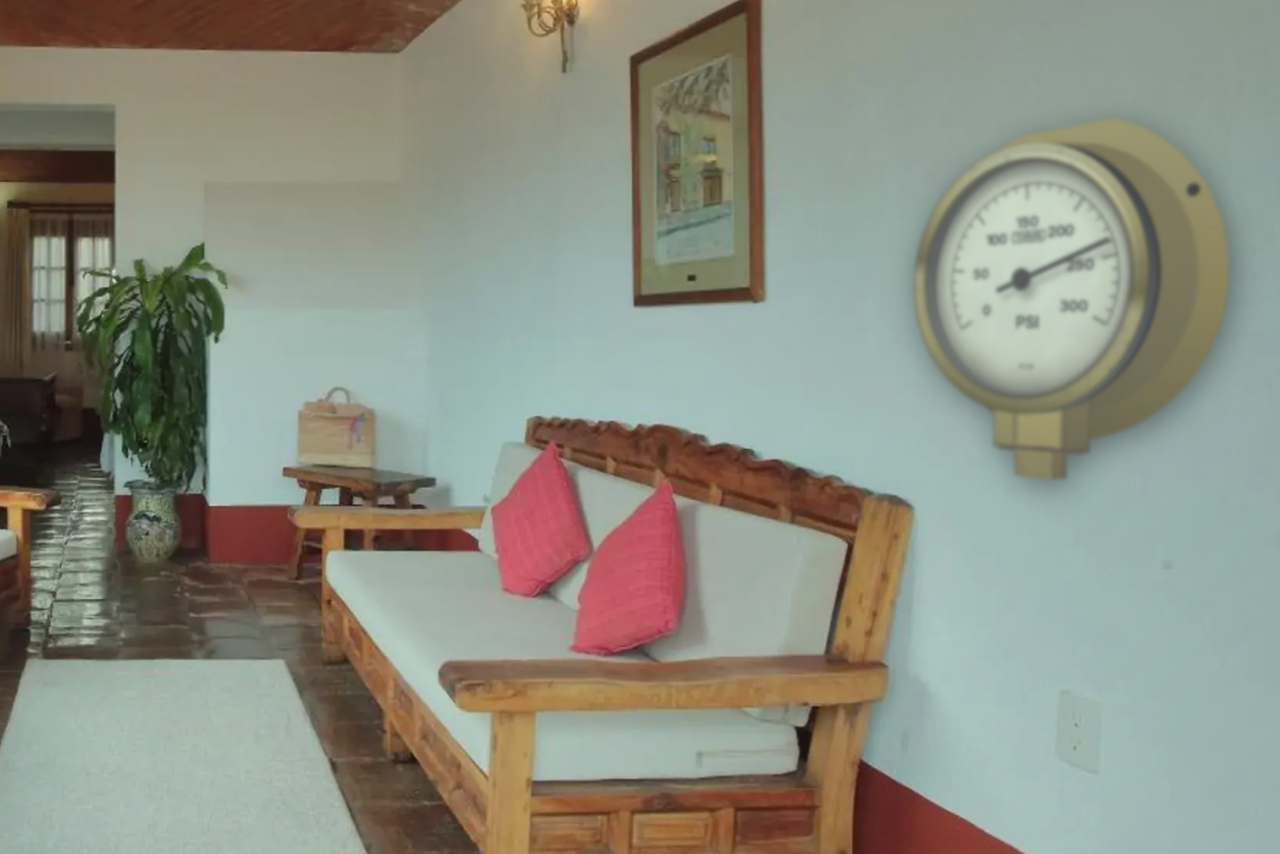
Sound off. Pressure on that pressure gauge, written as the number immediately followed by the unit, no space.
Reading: 240psi
